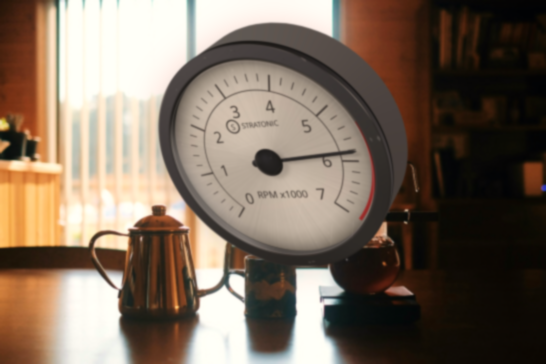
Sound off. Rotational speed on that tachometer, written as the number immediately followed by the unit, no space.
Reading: 5800rpm
